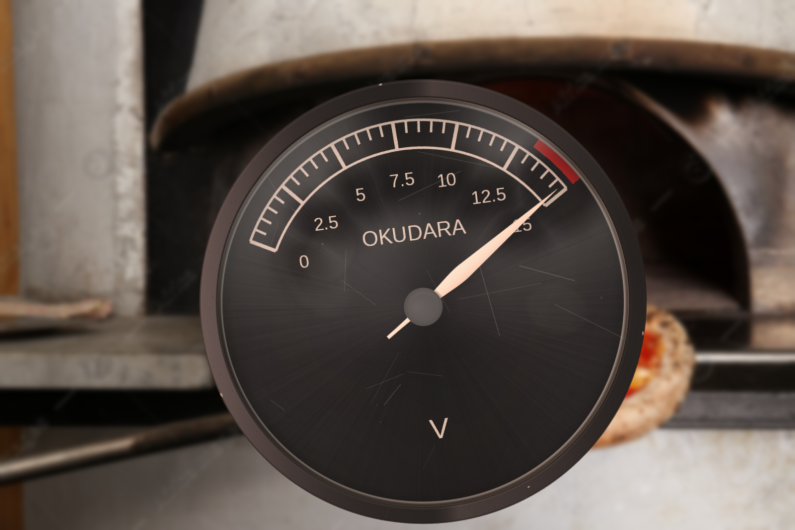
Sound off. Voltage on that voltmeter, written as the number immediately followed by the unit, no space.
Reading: 14.75V
